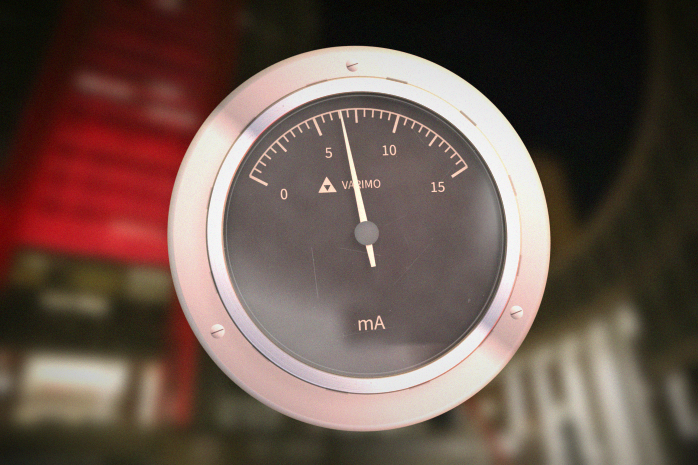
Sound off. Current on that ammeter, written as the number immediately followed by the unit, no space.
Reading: 6.5mA
